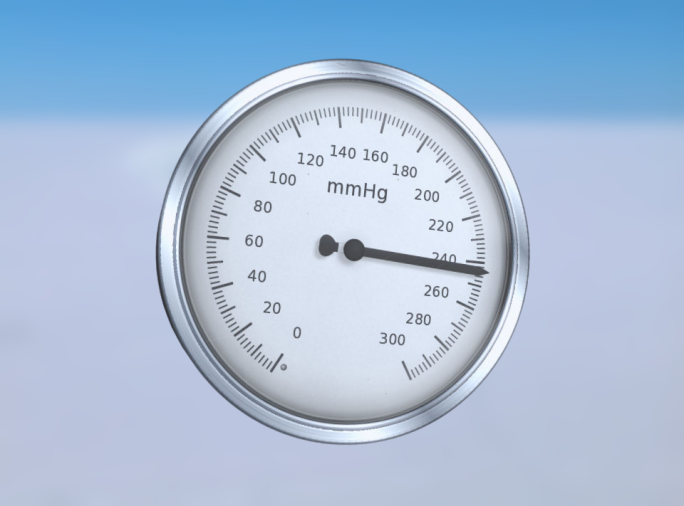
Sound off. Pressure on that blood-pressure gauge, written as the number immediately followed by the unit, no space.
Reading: 244mmHg
